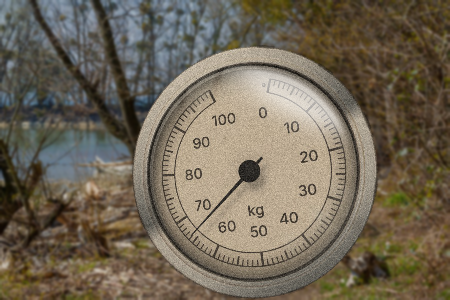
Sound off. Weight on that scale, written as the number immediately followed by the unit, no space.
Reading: 66kg
